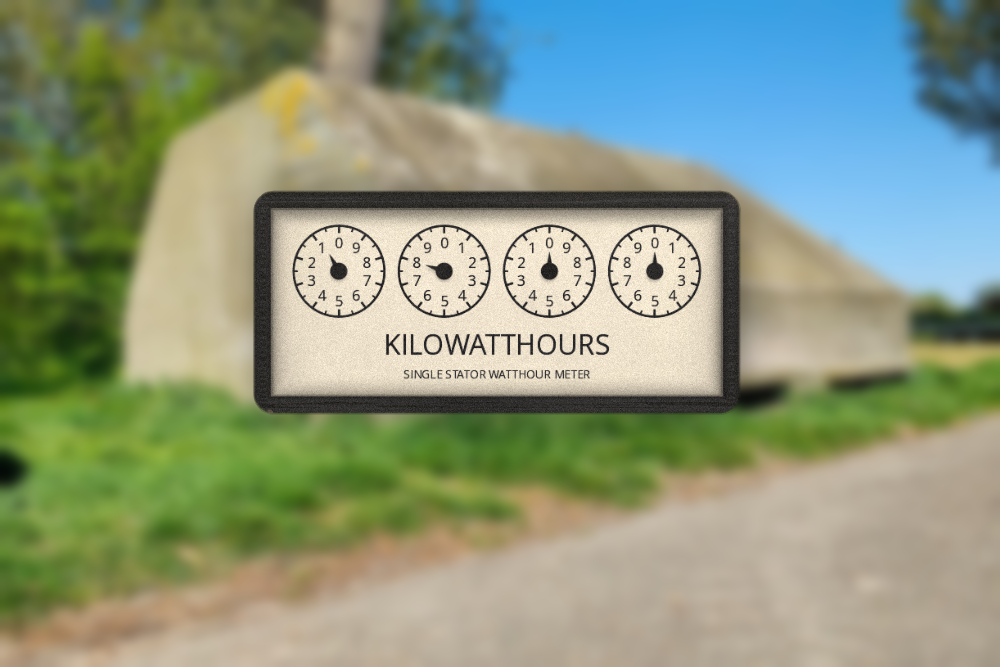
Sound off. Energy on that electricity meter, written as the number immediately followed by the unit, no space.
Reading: 800kWh
